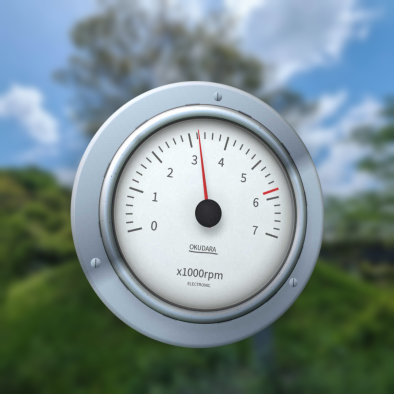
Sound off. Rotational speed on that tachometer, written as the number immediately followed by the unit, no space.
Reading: 3200rpm
